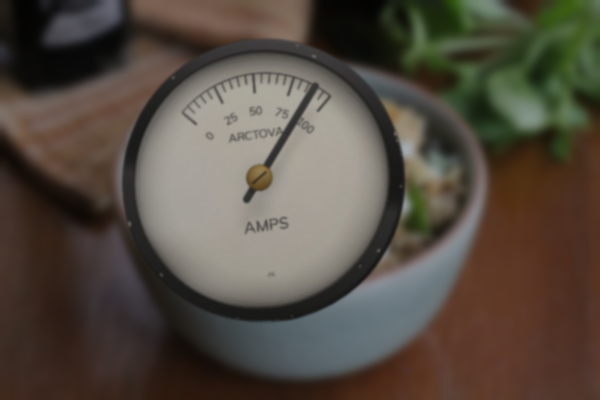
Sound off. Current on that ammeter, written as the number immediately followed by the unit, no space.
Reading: 90A
